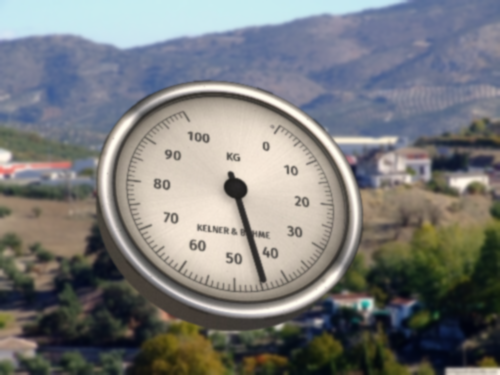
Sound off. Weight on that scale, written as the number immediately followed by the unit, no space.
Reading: 45kg
